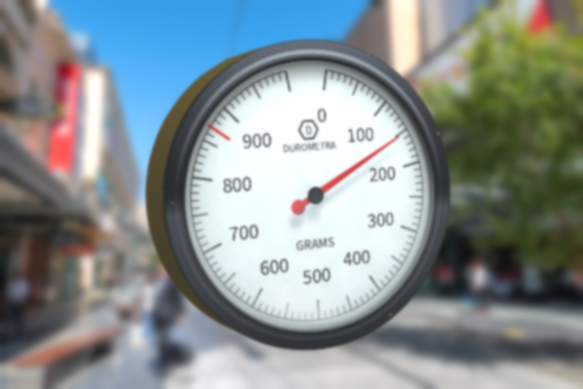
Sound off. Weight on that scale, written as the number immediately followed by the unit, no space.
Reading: 150g
